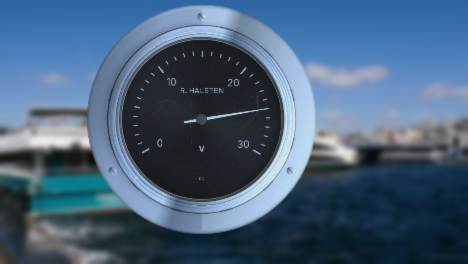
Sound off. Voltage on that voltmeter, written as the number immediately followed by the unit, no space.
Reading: 25V
